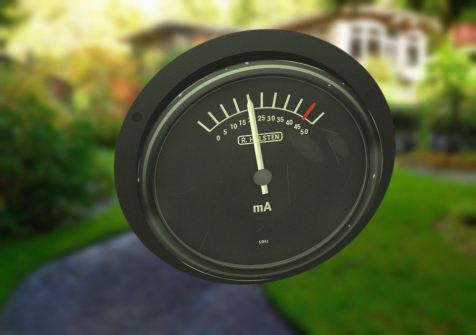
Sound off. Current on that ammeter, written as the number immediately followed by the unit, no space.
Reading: 20mA
